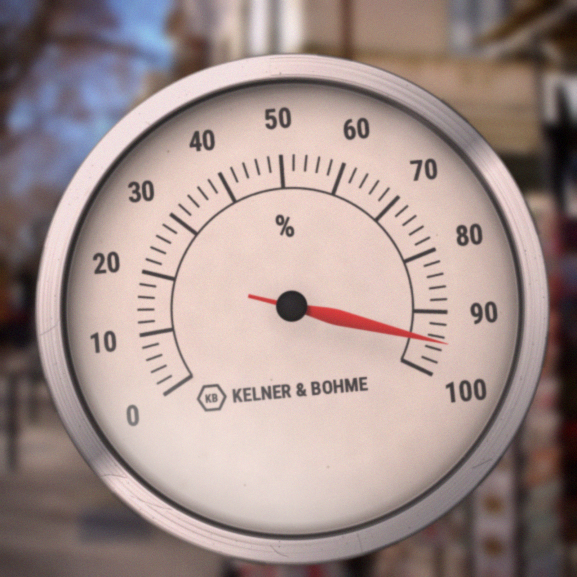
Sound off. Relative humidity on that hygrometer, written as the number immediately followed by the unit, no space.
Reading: 95%
